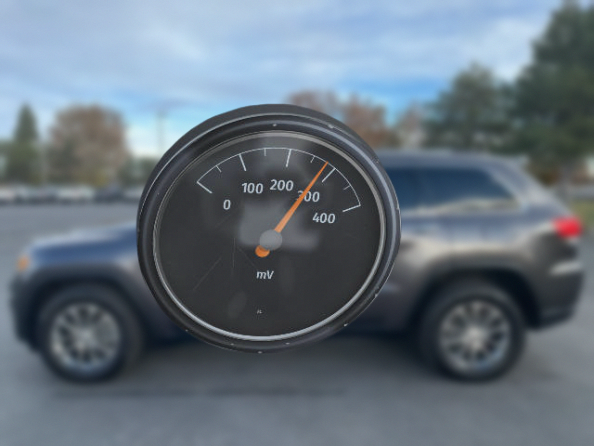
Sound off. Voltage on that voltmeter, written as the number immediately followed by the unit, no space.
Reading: 275mV
